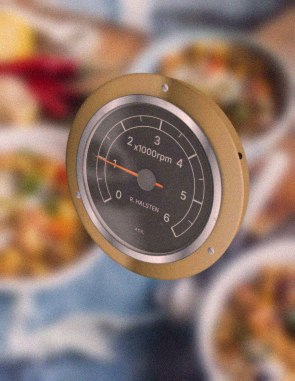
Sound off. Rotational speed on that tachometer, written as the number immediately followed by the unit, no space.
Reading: 1000rpm
